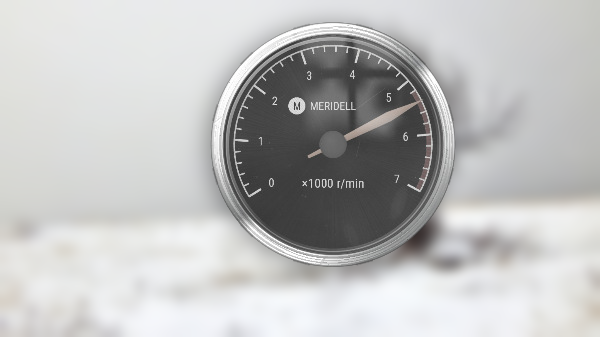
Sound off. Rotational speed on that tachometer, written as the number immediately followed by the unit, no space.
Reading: 5400rpm
